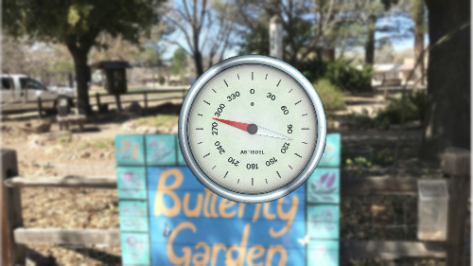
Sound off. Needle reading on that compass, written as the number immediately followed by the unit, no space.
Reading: 285°
